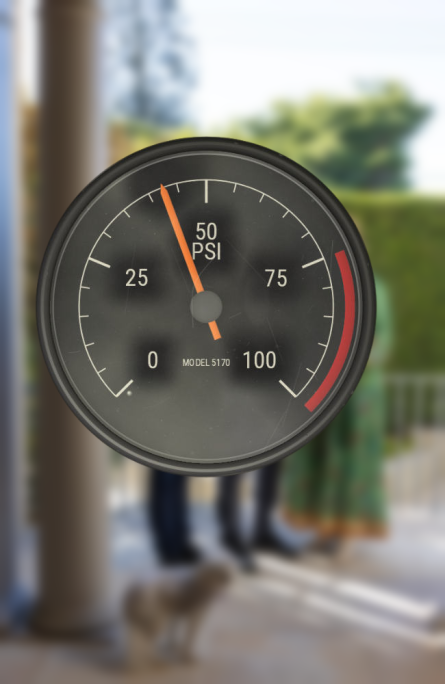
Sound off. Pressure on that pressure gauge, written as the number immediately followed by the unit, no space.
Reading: 42.5psi
